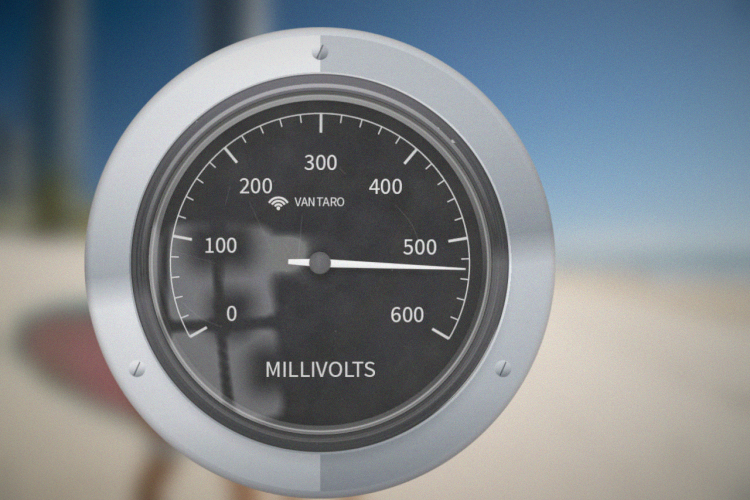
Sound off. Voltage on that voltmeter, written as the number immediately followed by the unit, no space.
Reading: 530mV
